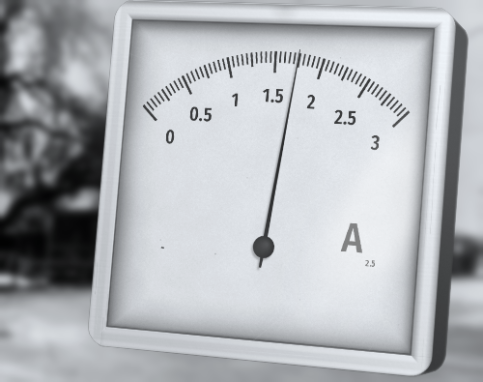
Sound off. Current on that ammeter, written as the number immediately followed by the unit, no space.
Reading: 1.75A
